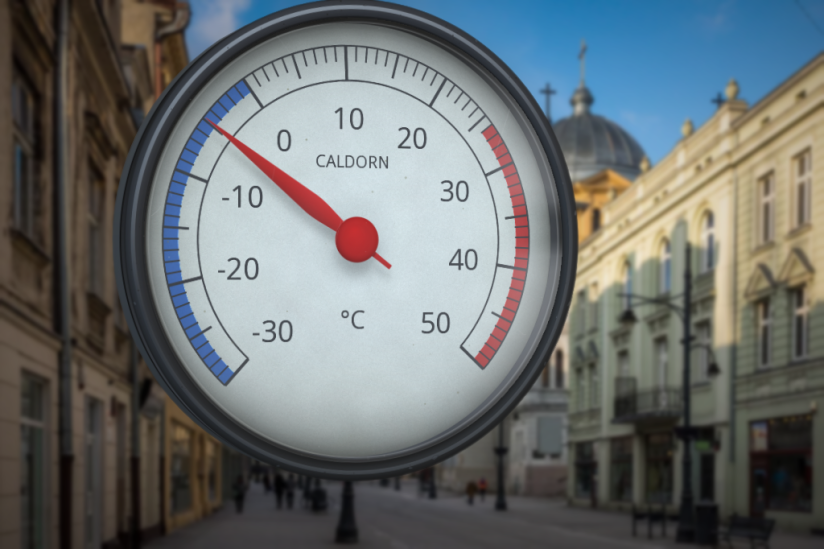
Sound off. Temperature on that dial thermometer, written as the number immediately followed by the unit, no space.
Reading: -5°C
